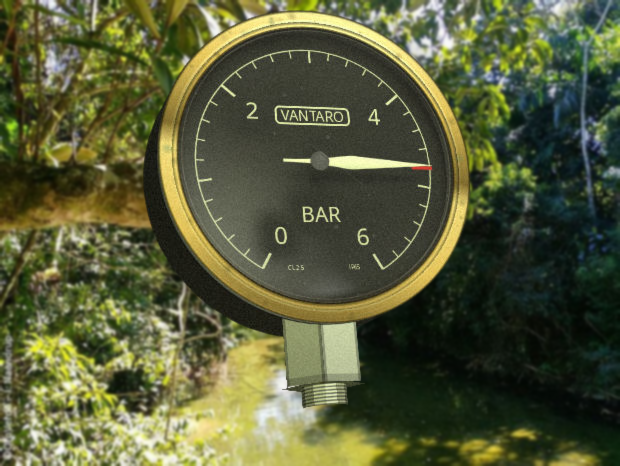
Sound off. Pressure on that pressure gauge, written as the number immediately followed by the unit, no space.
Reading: 4.8bar
